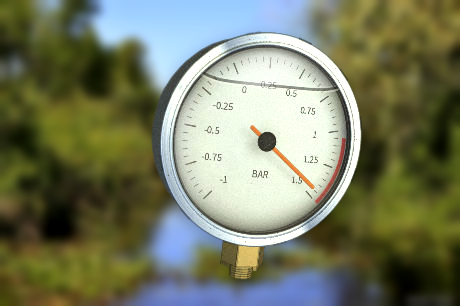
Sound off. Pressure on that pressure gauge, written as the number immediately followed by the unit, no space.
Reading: 1.45bar
